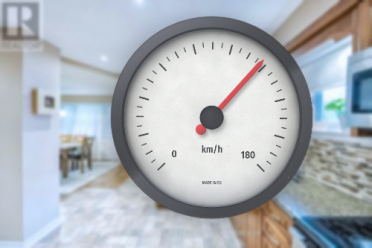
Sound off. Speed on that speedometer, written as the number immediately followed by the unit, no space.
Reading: 117.5km/h
